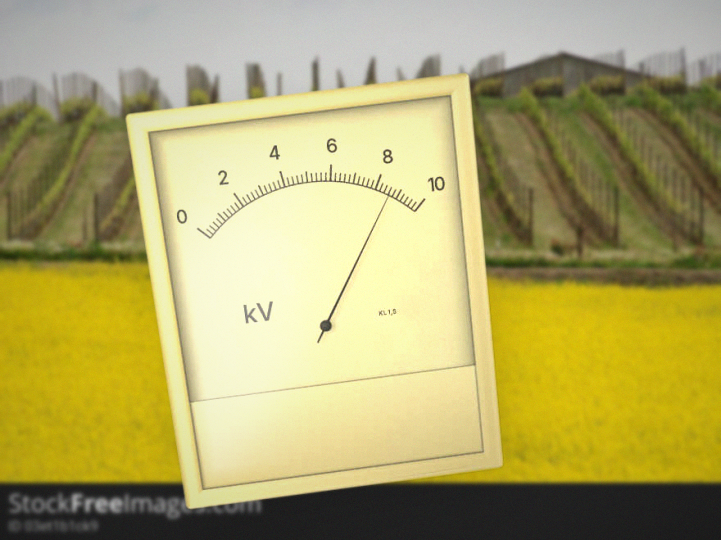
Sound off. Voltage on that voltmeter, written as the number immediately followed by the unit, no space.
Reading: 8.6kV
